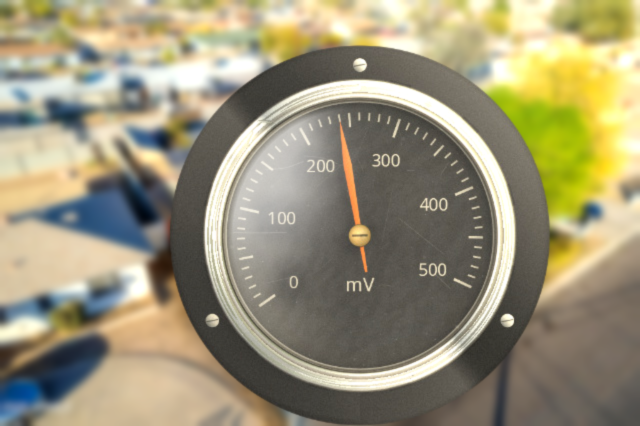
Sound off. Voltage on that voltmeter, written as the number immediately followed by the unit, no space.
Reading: 240mV
